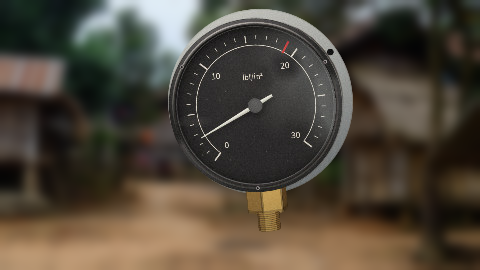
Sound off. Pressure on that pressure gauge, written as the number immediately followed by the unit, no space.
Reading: 2.5psi
